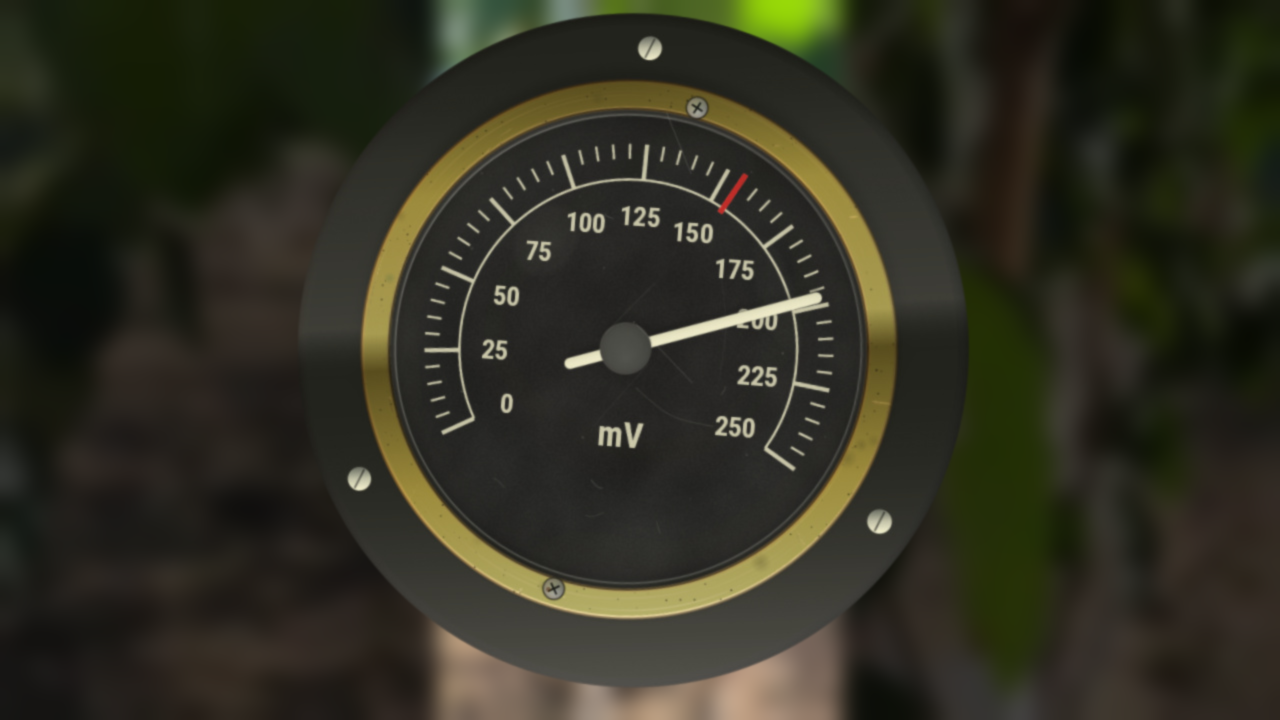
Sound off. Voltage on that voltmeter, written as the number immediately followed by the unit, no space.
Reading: 197.5mV
